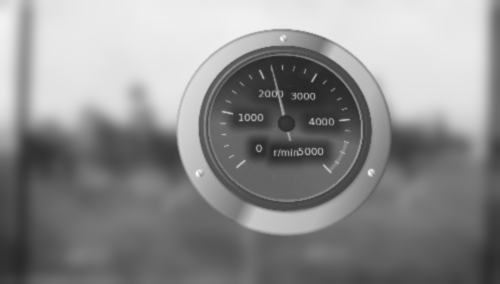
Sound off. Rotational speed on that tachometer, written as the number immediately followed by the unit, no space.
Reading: 2200rpm
